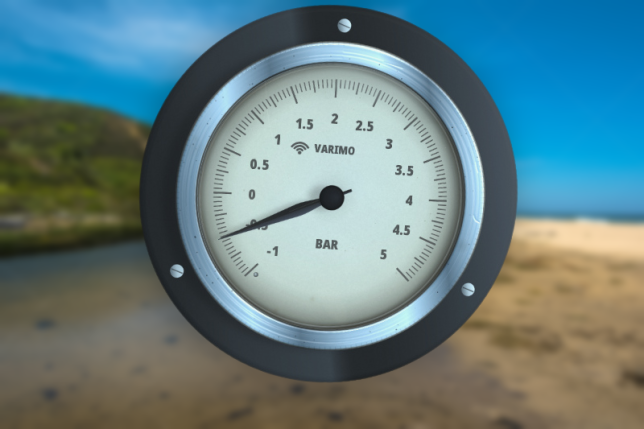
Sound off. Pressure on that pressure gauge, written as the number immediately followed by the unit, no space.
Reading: -0.5bar
